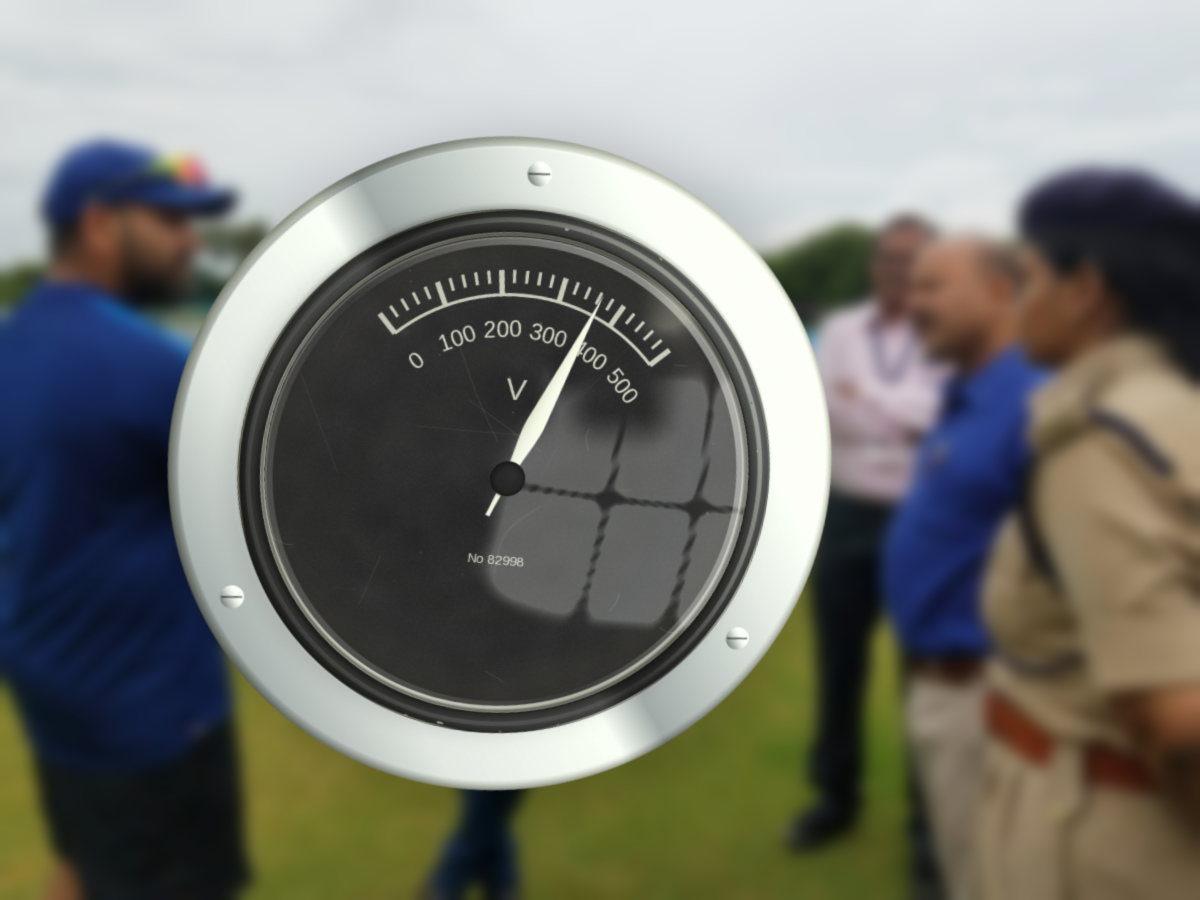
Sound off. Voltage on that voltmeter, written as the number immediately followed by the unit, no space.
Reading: 360V
